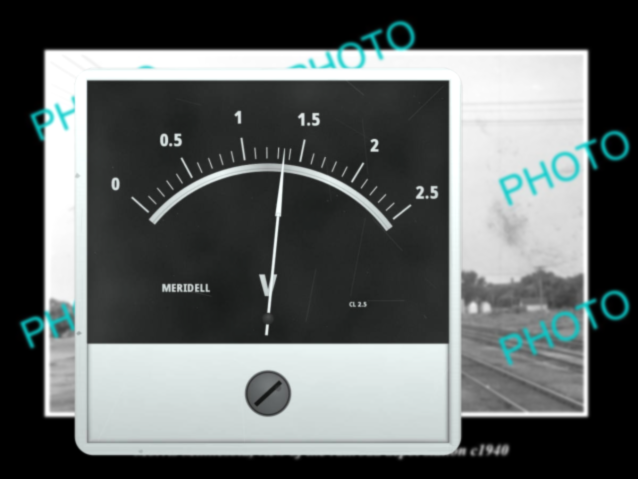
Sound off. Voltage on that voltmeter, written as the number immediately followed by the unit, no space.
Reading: 1.35V
